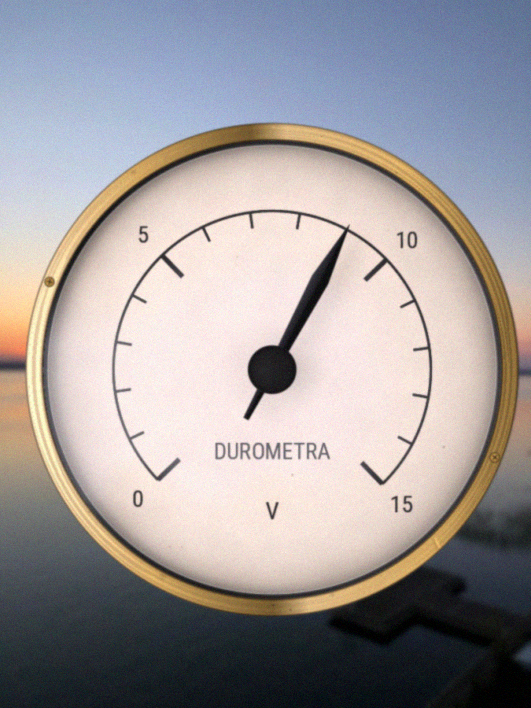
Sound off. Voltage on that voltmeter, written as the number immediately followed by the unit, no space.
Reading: 9V
